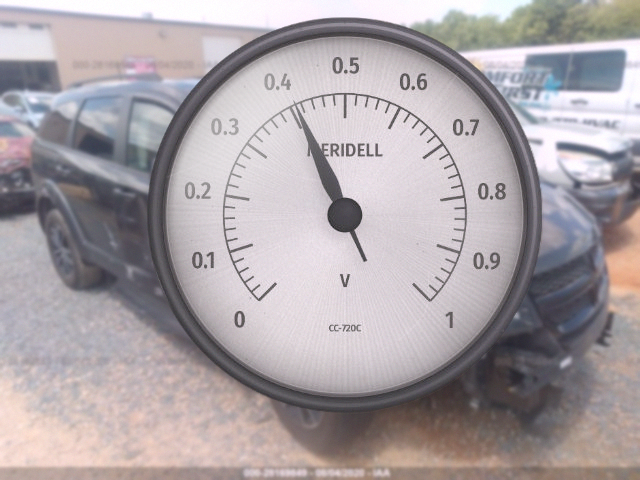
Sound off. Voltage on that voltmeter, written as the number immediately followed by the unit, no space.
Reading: 0.41V
